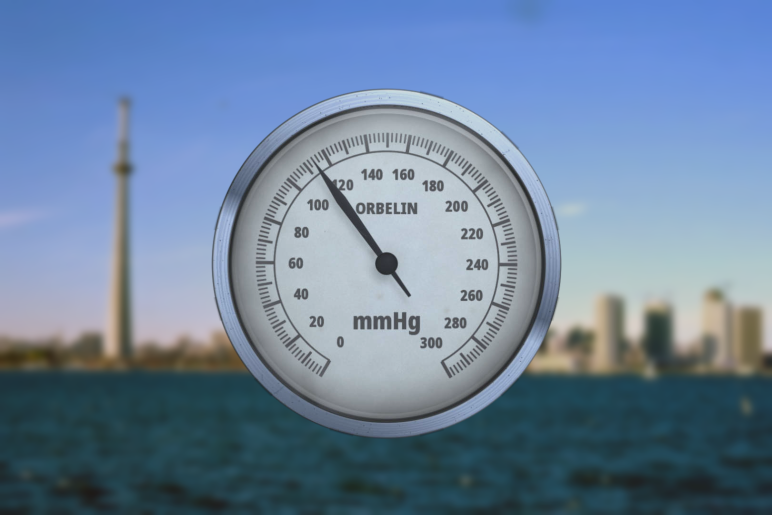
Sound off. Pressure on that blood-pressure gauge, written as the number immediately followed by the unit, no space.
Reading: 114mmHg
